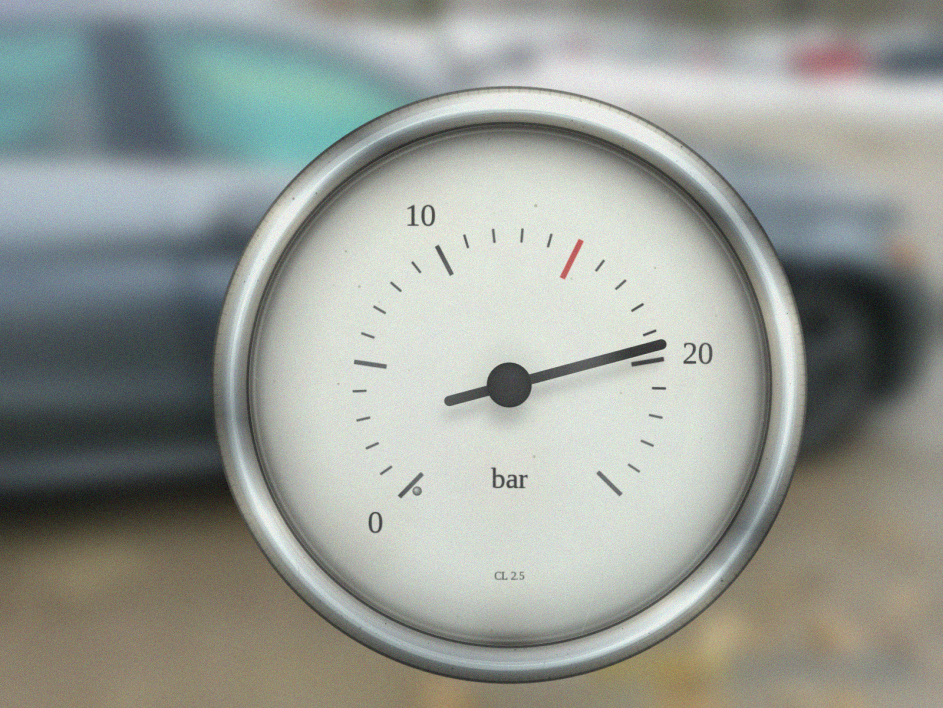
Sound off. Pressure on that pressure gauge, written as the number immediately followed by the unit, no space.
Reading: 19.5bar
